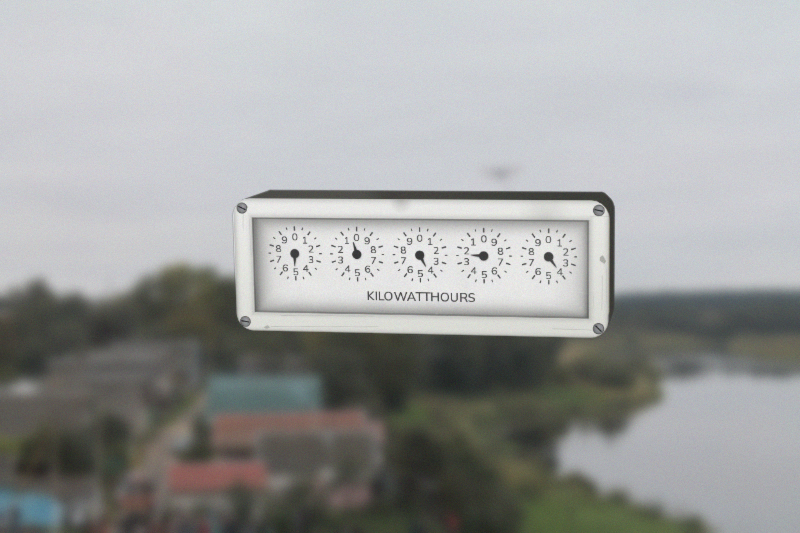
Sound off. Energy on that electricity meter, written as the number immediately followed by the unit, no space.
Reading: 50424kWh
